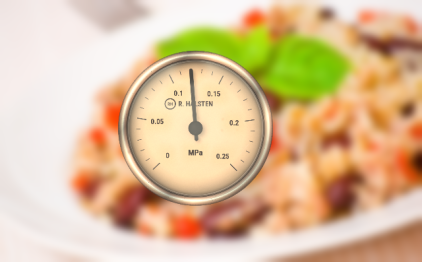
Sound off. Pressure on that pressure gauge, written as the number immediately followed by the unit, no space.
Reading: 0.12MPa
